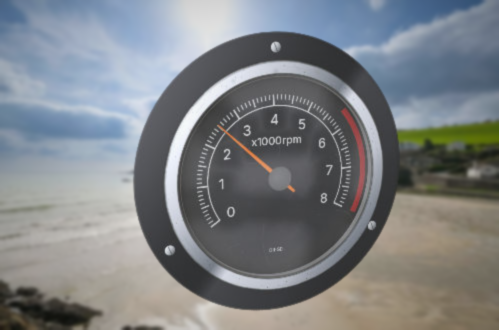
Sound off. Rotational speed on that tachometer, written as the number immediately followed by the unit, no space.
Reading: 2500rpm
